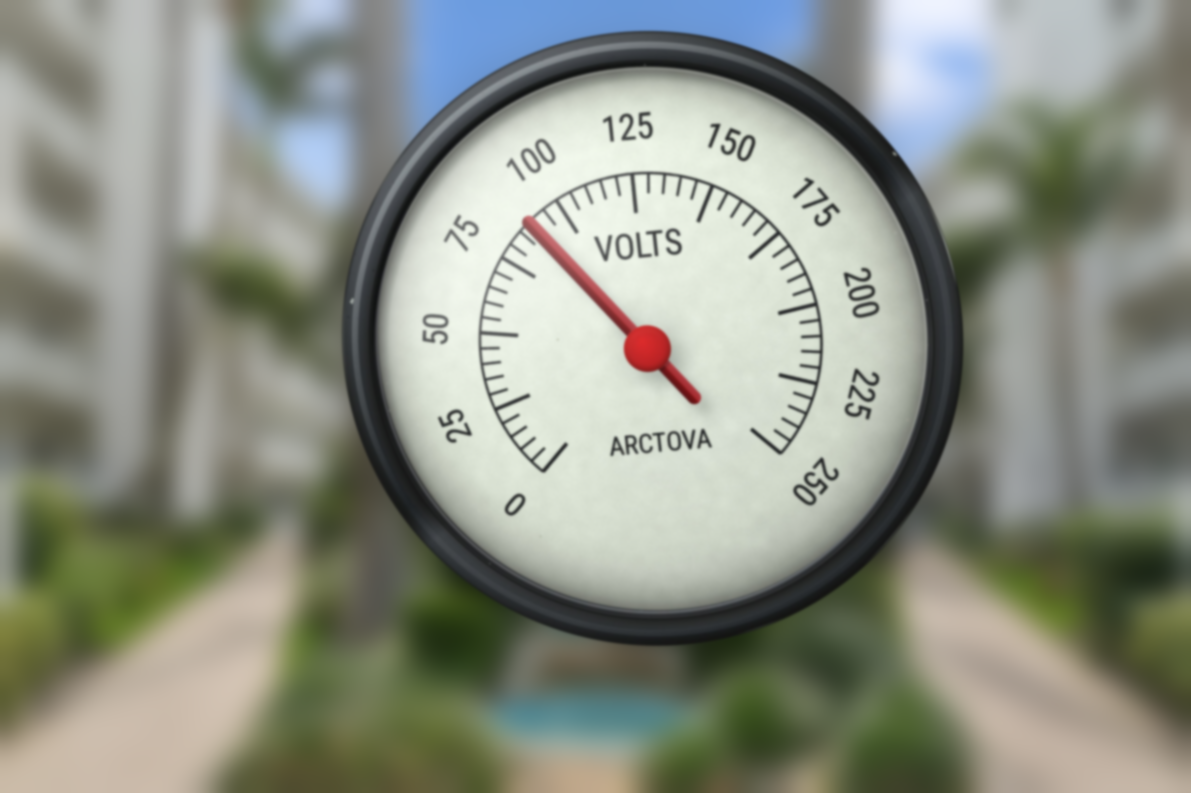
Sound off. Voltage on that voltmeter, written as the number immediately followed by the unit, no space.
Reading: 90V
